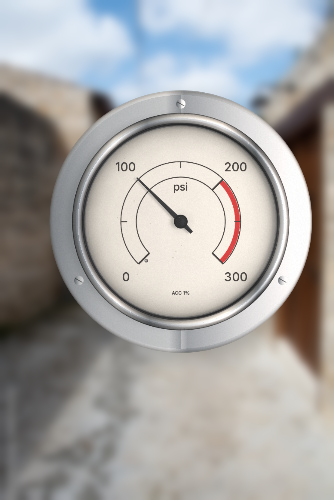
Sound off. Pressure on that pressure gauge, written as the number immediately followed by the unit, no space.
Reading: 100psi
